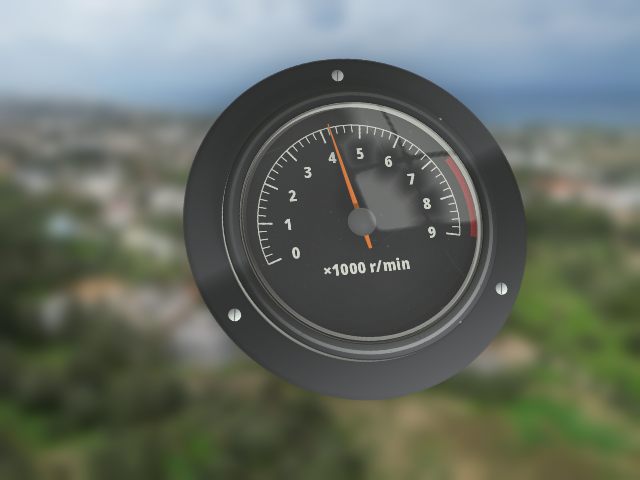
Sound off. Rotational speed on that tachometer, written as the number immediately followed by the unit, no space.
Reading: 4200rpm
